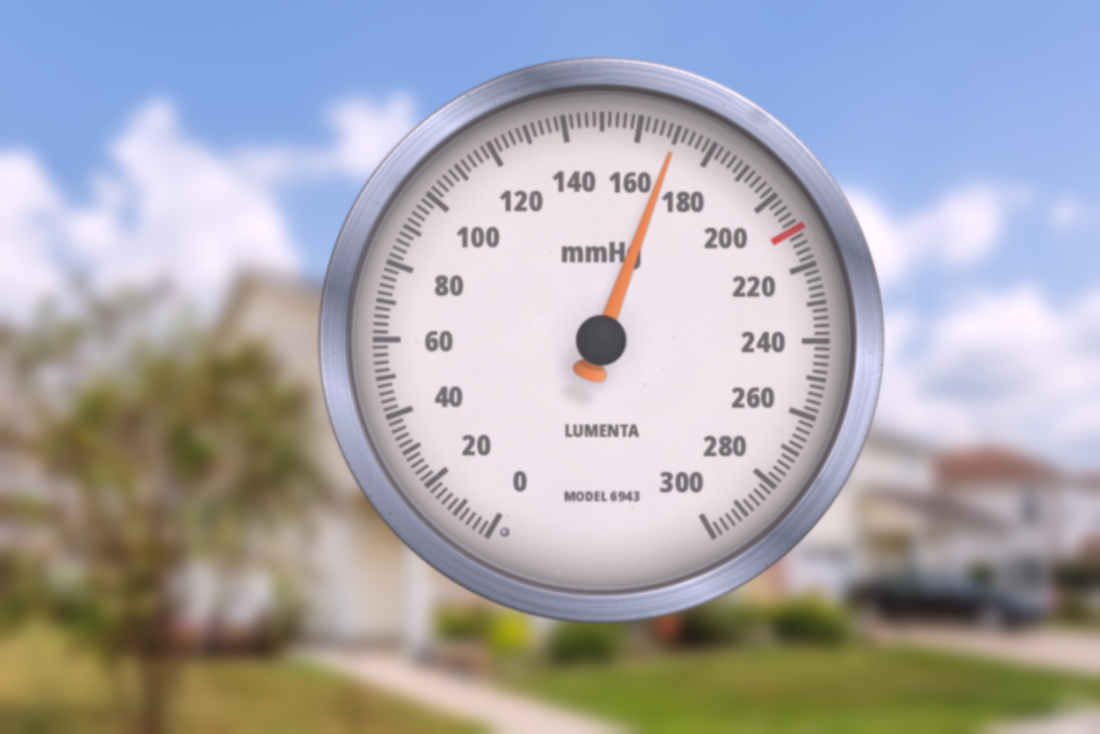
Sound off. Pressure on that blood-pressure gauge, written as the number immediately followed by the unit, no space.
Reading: 170mmHg
